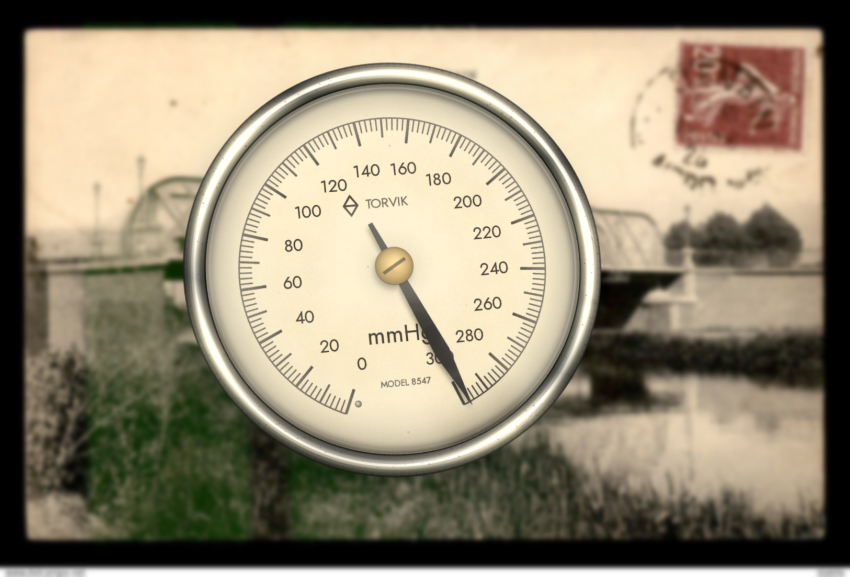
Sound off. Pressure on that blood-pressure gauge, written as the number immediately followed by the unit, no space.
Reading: 298mmHg
